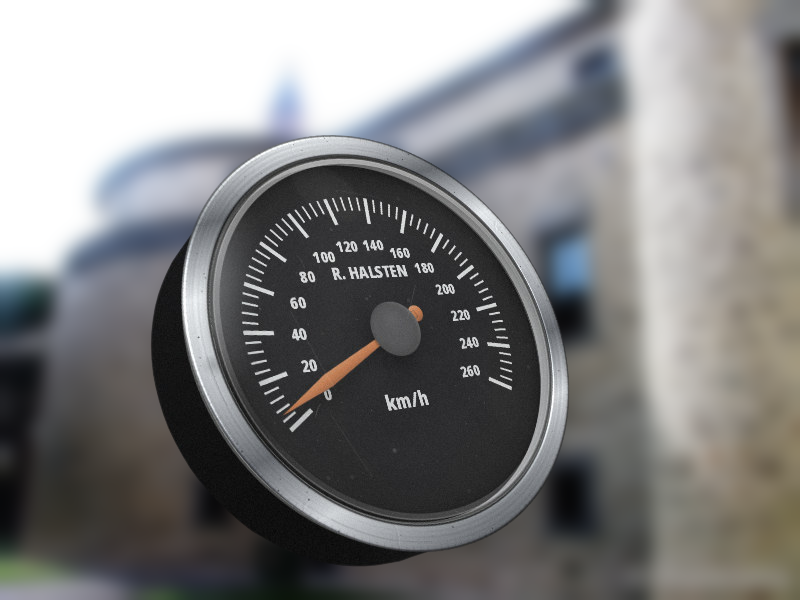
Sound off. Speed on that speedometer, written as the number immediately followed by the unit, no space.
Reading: 6km/h
